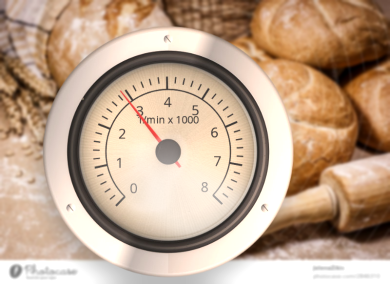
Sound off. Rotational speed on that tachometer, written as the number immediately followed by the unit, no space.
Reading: 2900rpm
